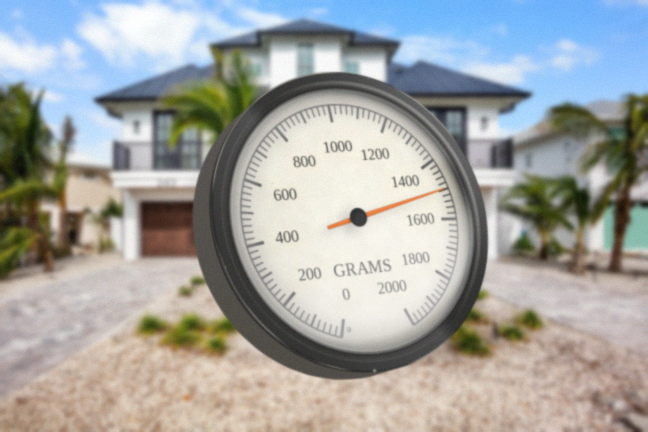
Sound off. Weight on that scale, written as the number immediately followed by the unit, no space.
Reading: 1500g
